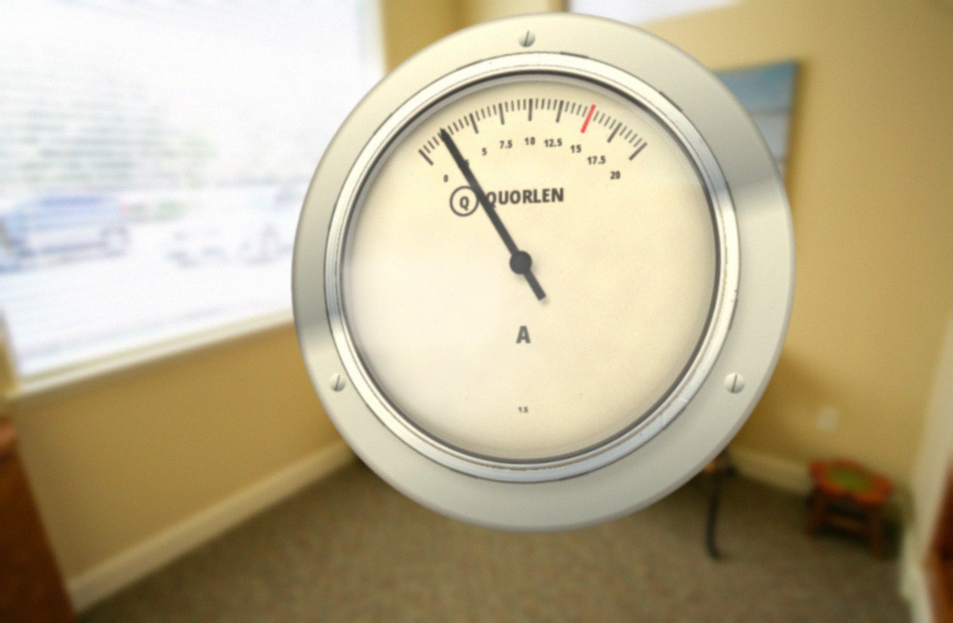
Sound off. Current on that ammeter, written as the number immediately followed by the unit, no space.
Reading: 2.5A
